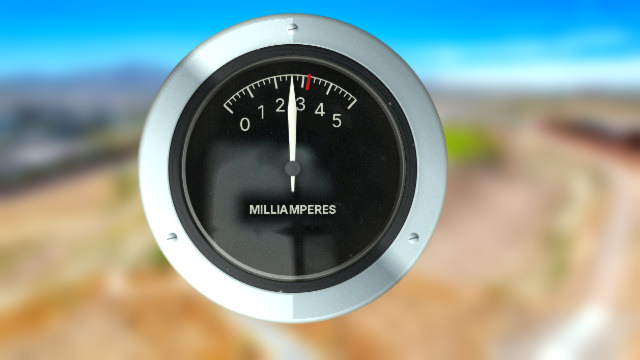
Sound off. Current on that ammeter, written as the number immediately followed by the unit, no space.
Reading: 2.6mA
